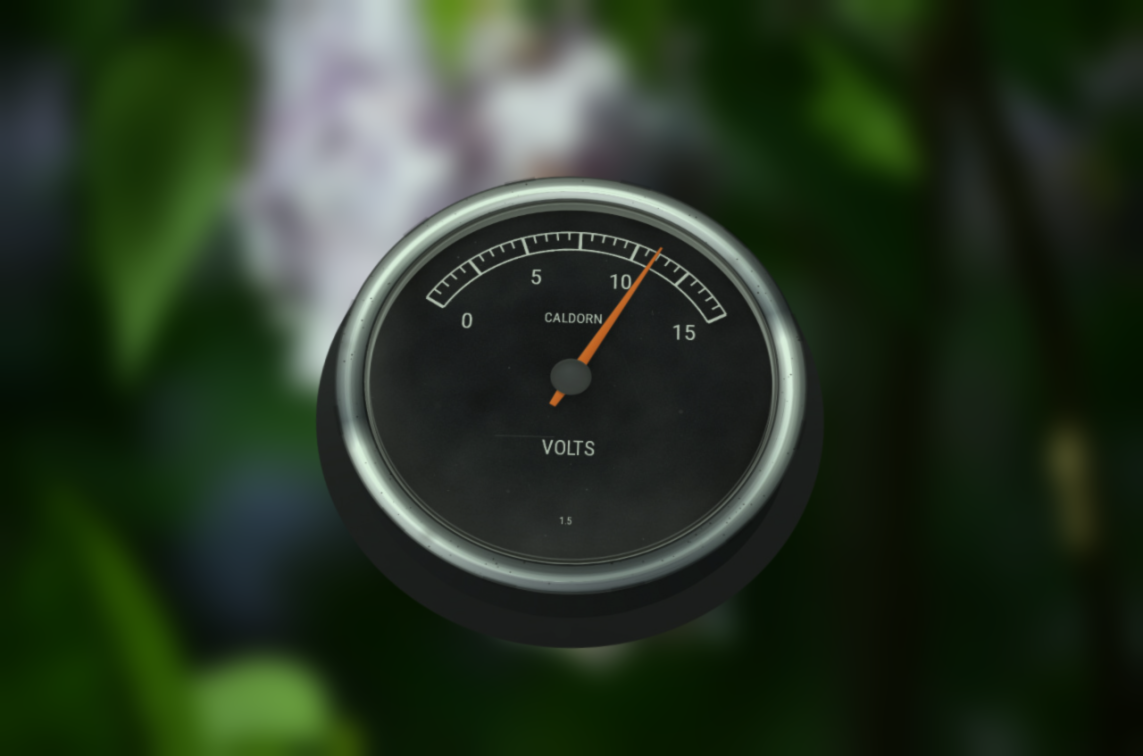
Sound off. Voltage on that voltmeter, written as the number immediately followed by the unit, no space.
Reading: 11V
